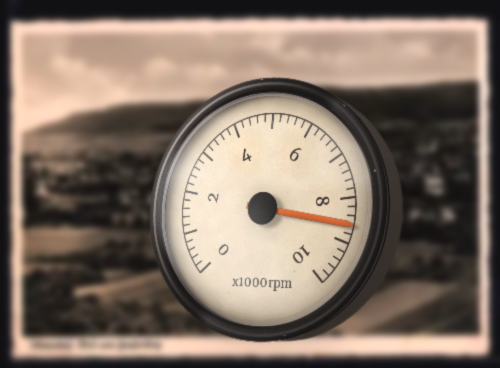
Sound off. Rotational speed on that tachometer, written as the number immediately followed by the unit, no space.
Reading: 8600rpm
